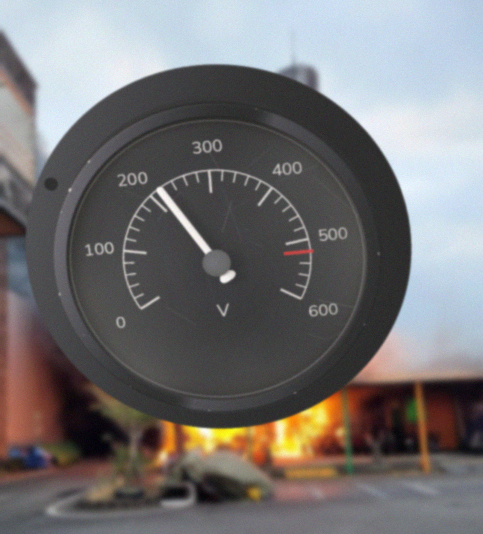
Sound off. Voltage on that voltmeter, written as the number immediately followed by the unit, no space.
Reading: 220V
